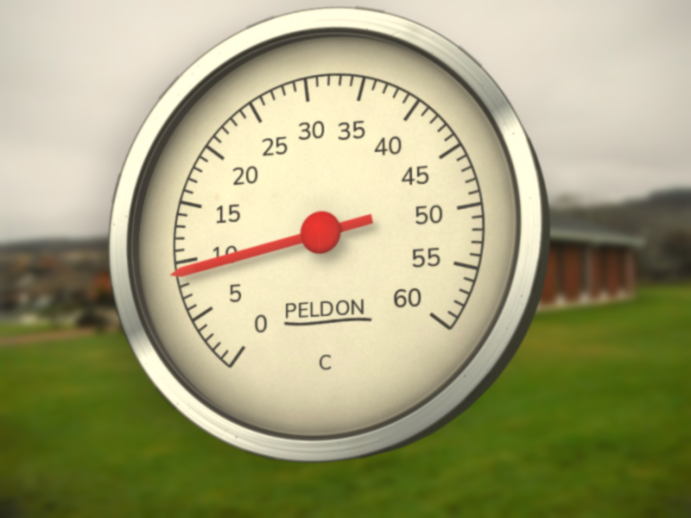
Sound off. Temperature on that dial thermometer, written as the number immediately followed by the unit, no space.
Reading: 9°C
